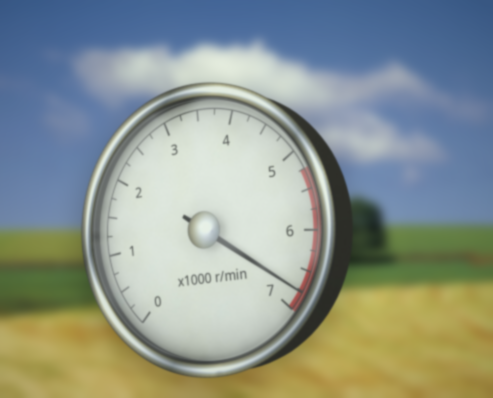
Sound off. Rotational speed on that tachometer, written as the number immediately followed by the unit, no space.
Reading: 6750rpm
